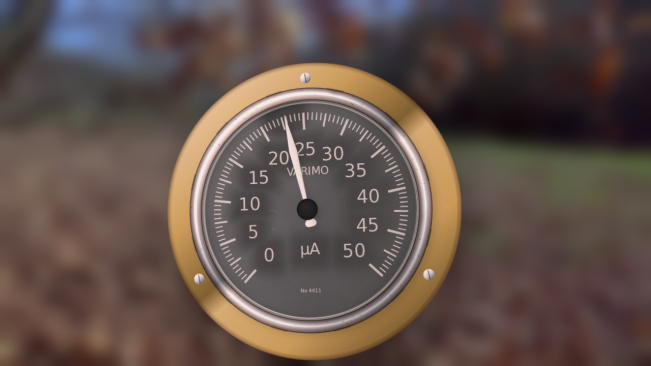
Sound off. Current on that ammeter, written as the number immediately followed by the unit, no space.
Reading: 23µA
